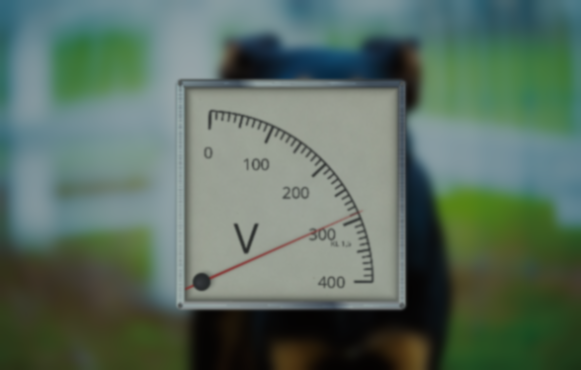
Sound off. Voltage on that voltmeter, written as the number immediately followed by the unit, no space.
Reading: 290V
